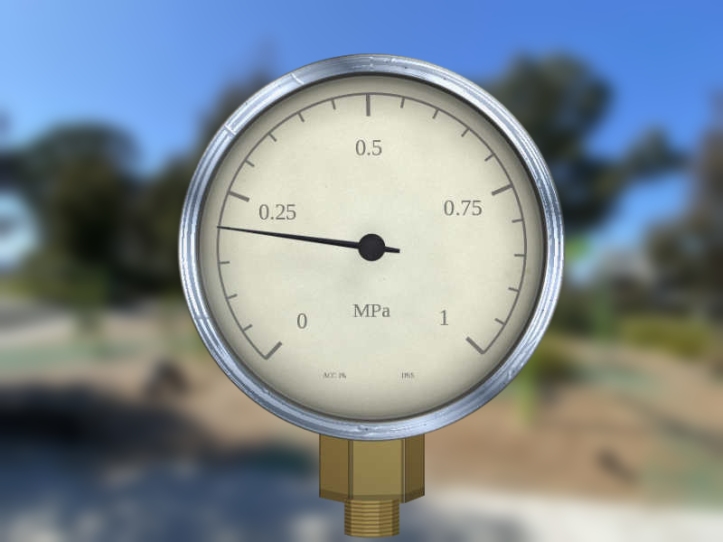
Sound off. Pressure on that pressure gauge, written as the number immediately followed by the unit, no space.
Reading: 0.2MPa
